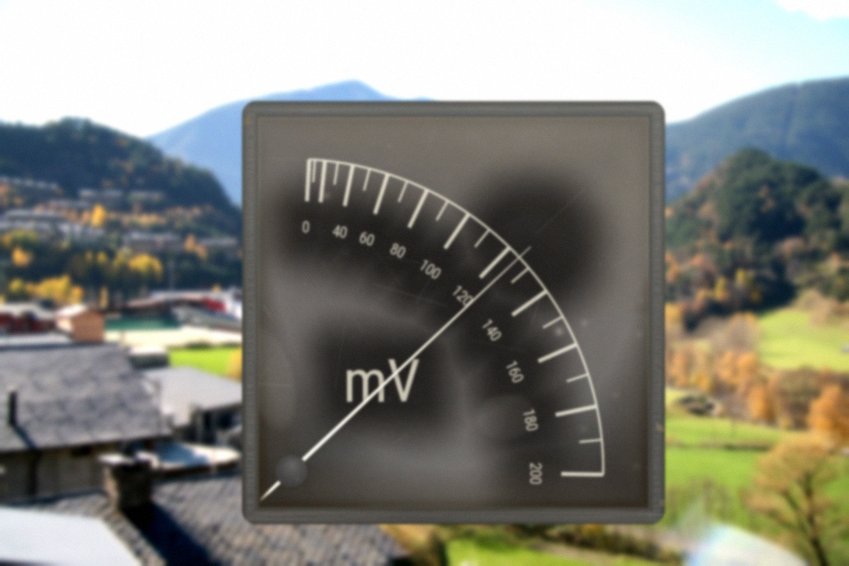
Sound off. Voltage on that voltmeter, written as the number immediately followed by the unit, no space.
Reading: 125mV
